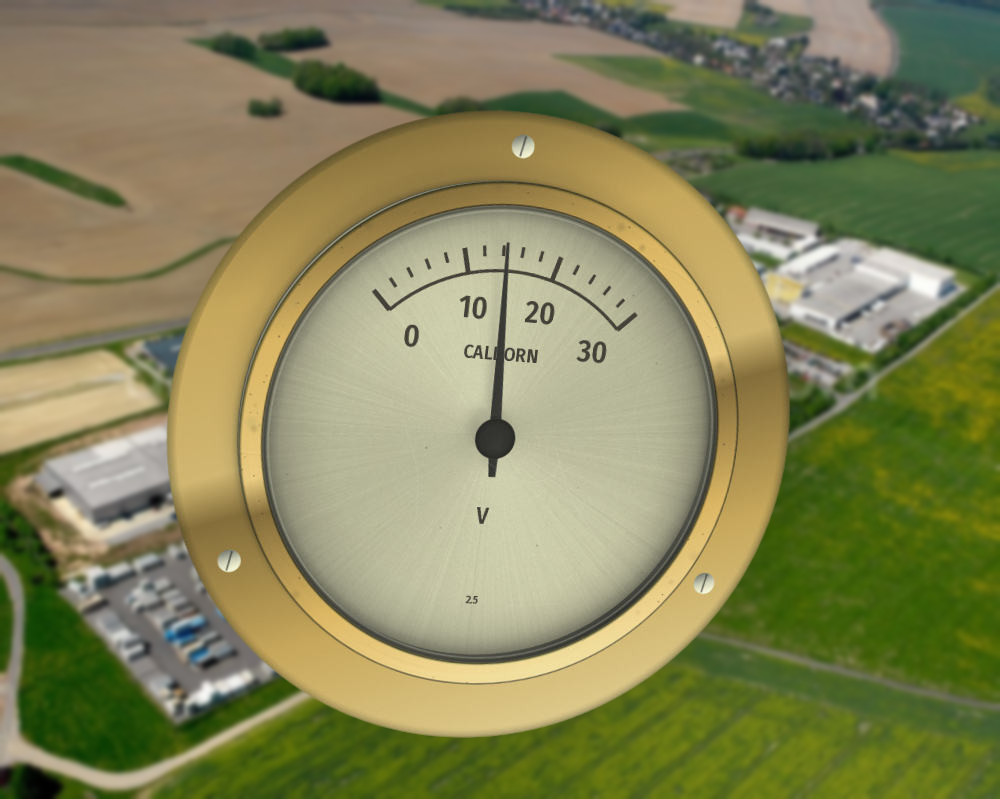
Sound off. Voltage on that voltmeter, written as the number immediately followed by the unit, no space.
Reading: 14V
